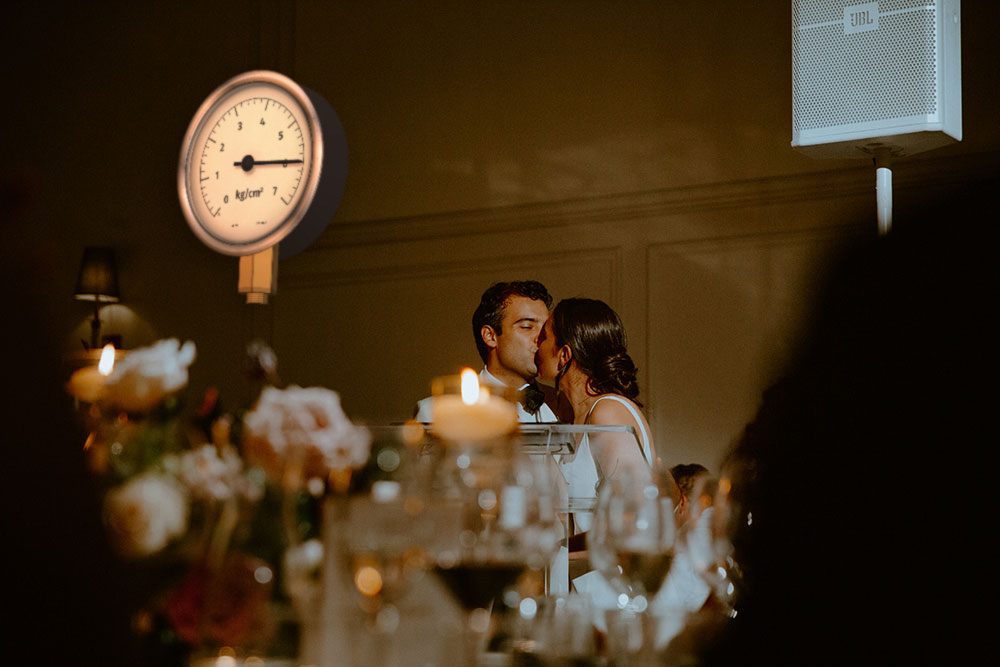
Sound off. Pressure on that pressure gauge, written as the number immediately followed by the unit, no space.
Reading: 6kg/cm²
